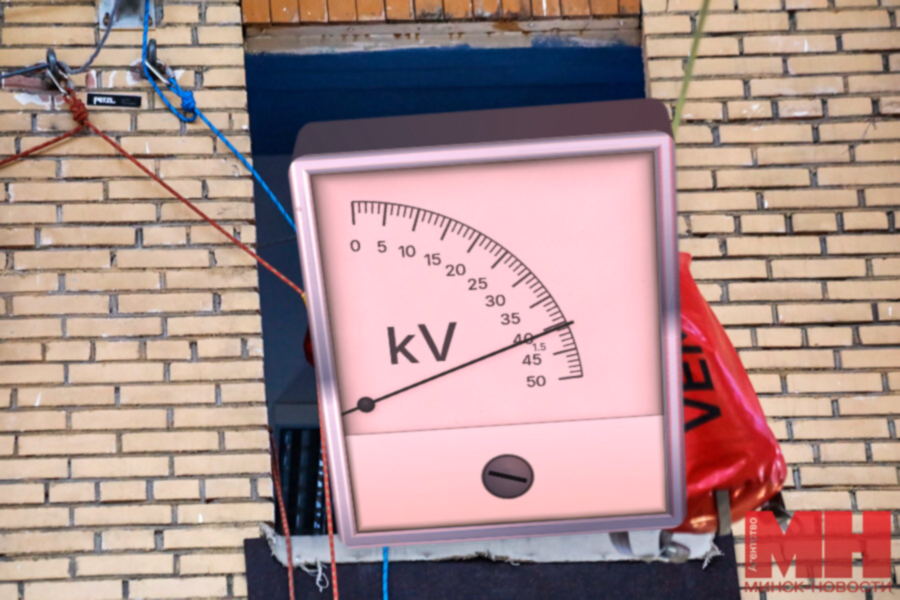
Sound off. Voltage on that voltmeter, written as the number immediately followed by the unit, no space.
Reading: 40kV
